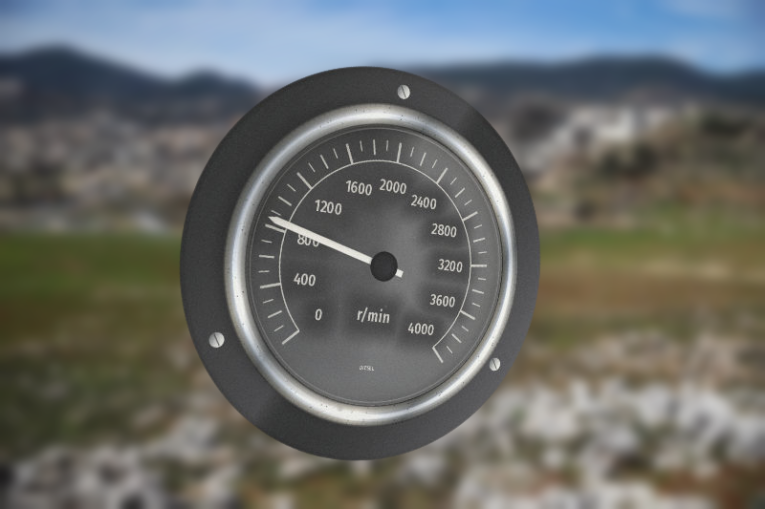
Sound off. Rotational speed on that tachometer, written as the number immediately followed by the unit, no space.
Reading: 850rpm
